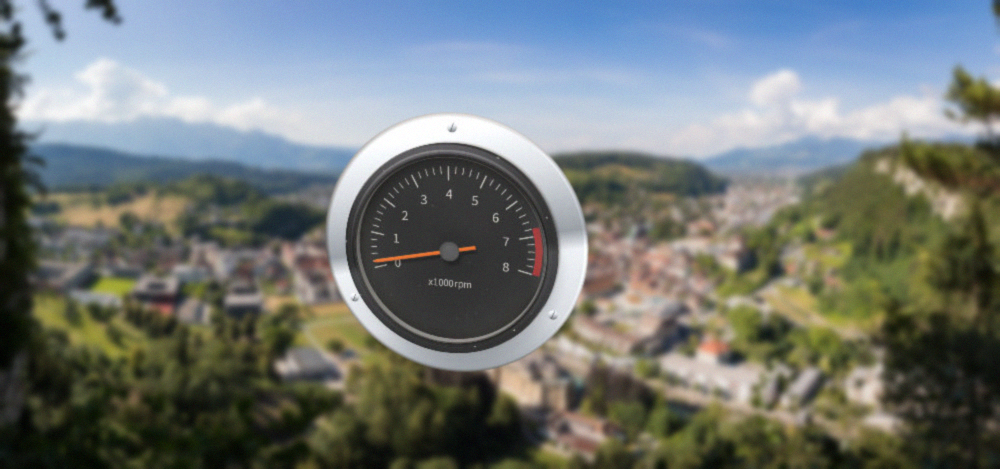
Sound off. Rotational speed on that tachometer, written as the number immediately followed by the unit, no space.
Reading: 200rpm
